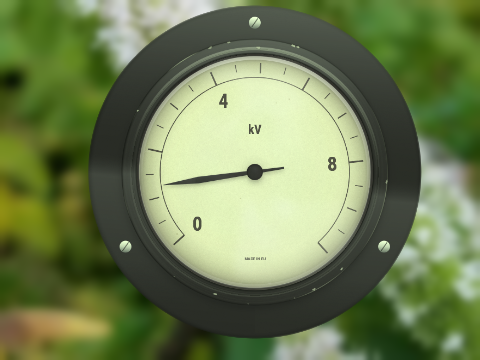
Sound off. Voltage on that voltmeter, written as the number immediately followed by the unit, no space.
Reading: 1.25kV
